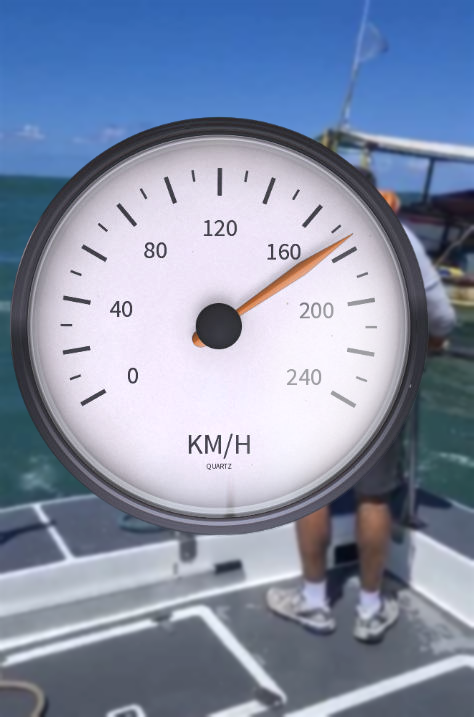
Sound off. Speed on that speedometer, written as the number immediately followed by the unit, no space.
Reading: 175km/h
